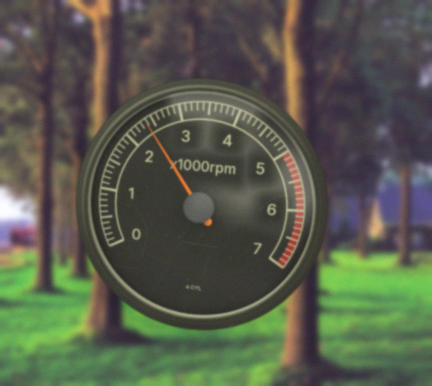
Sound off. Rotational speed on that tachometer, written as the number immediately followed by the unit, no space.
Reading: 2400rpm
